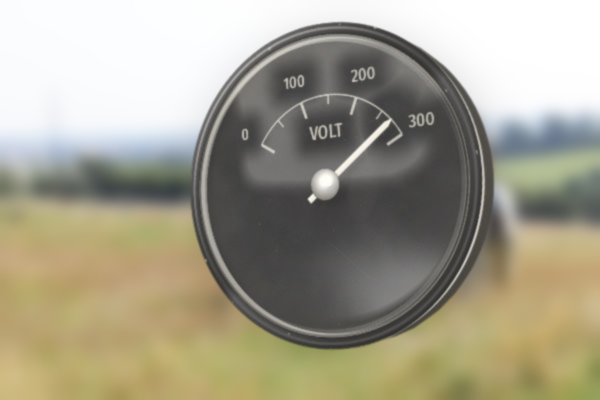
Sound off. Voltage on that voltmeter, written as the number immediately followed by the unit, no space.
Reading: 275V
